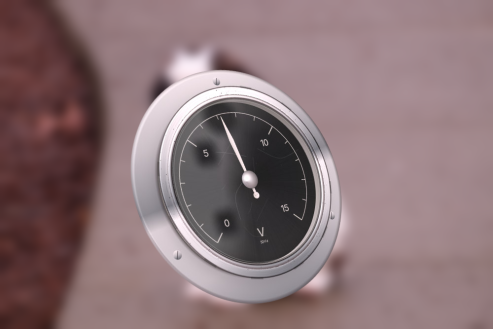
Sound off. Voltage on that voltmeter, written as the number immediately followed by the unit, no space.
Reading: 7V
